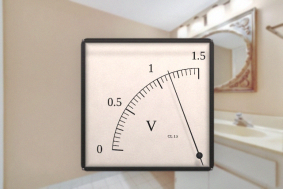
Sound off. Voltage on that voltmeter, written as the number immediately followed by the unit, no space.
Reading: 1.15V
